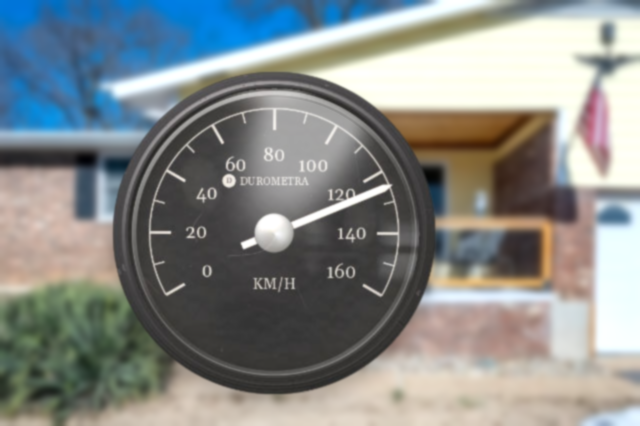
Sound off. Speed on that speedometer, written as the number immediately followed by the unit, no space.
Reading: 125km/h
